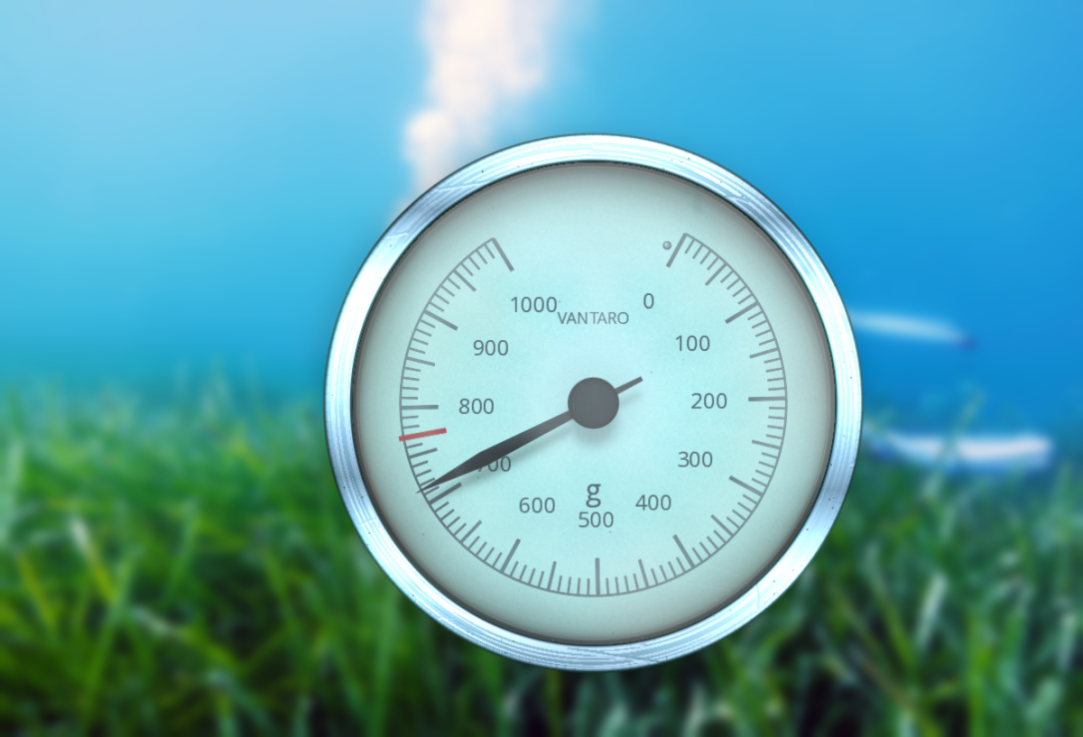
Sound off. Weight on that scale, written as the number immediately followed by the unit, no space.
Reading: 715g
